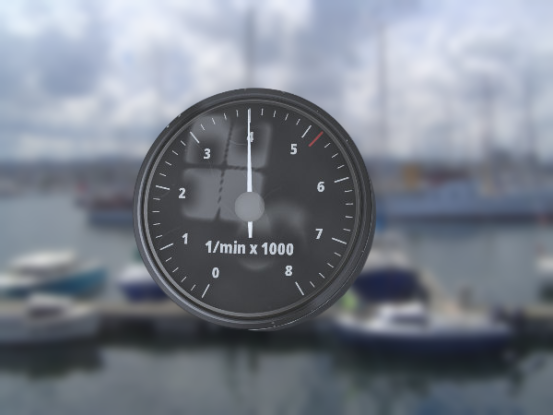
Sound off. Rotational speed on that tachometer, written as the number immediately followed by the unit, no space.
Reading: 4000rpm
